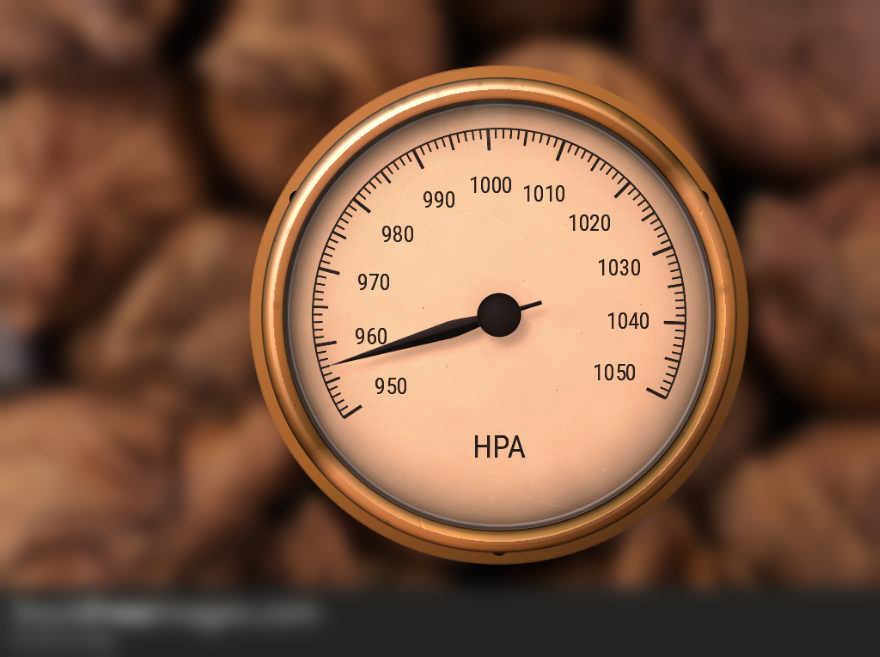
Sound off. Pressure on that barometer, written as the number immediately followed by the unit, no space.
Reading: 957hPa
